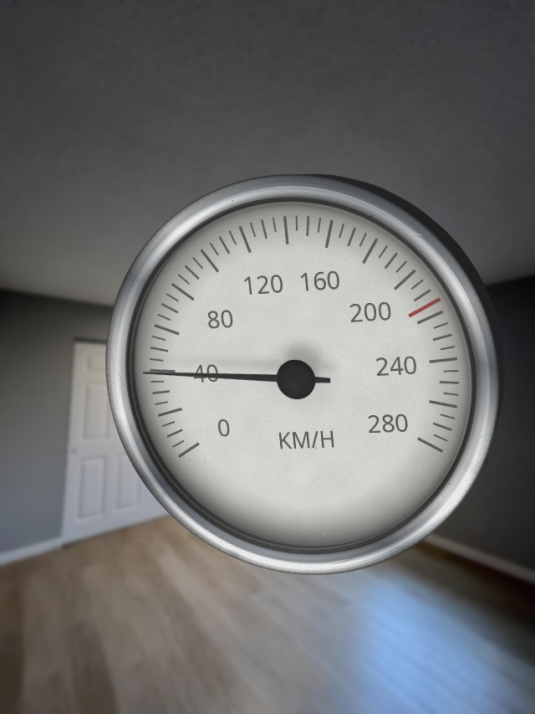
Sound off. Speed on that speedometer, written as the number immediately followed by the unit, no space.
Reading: 40km/h
